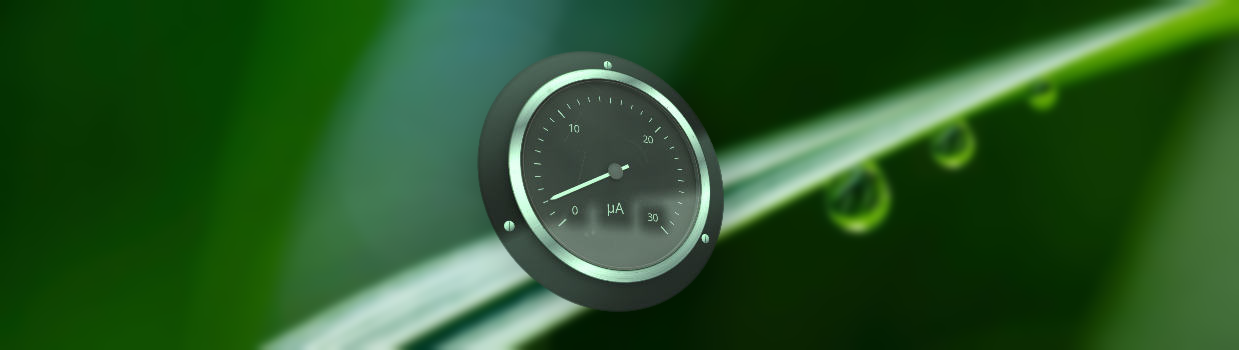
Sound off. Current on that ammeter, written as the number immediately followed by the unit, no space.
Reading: 2µA
